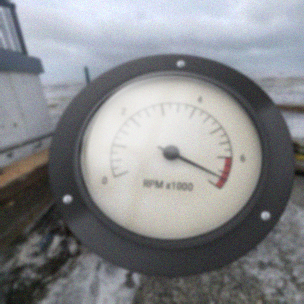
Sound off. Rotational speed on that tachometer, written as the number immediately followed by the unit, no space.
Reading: 6750rpm
